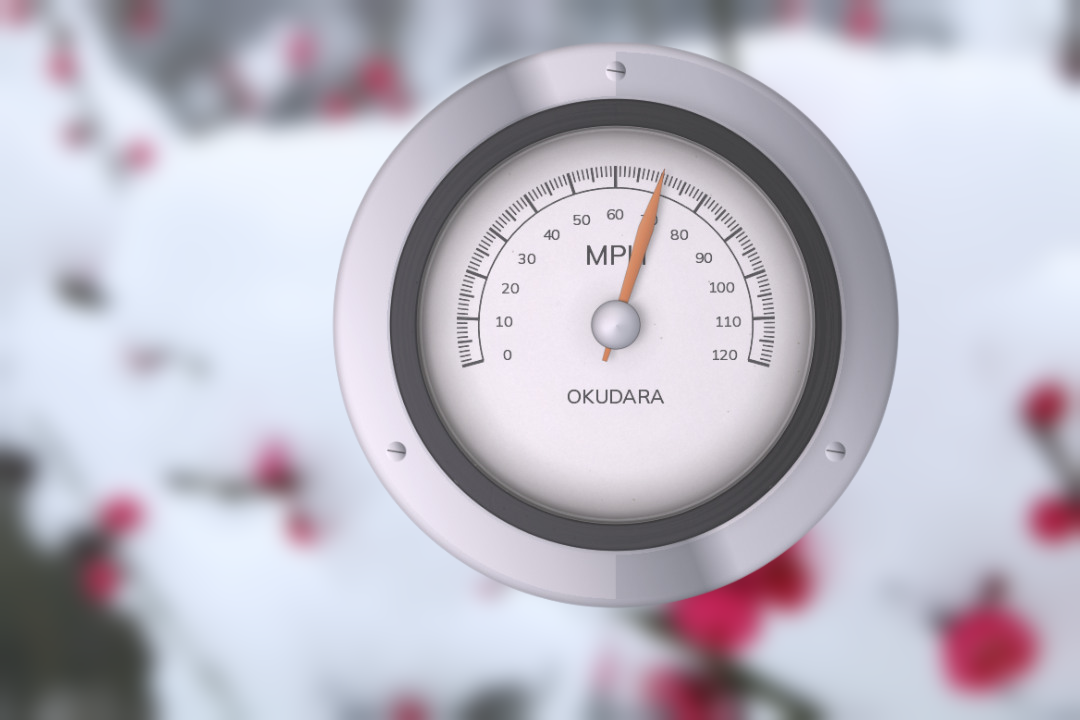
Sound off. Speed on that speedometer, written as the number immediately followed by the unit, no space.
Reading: 70mph
